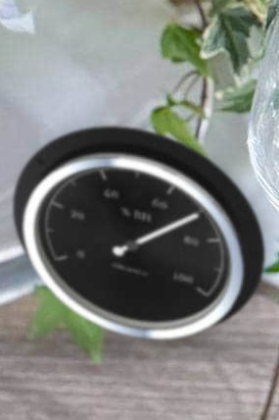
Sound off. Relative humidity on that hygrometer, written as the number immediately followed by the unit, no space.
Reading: 70%
